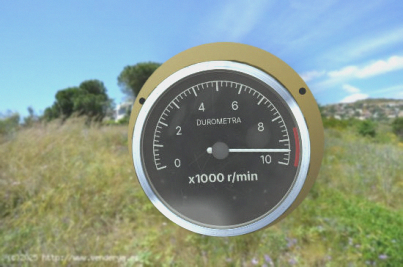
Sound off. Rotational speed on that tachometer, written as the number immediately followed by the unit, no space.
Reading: 9400rpm
